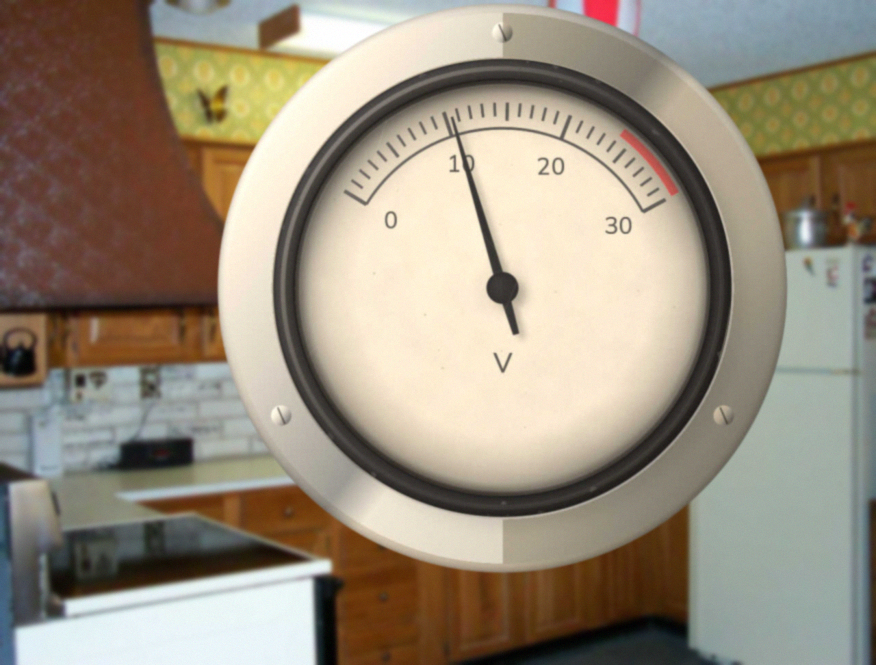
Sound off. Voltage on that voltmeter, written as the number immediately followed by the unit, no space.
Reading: 10.5V
